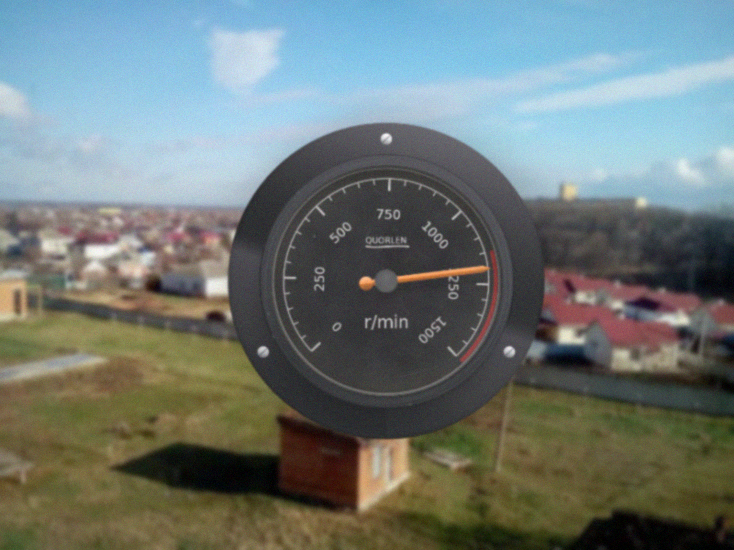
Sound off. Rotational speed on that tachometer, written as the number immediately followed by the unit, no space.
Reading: 1200rpm
